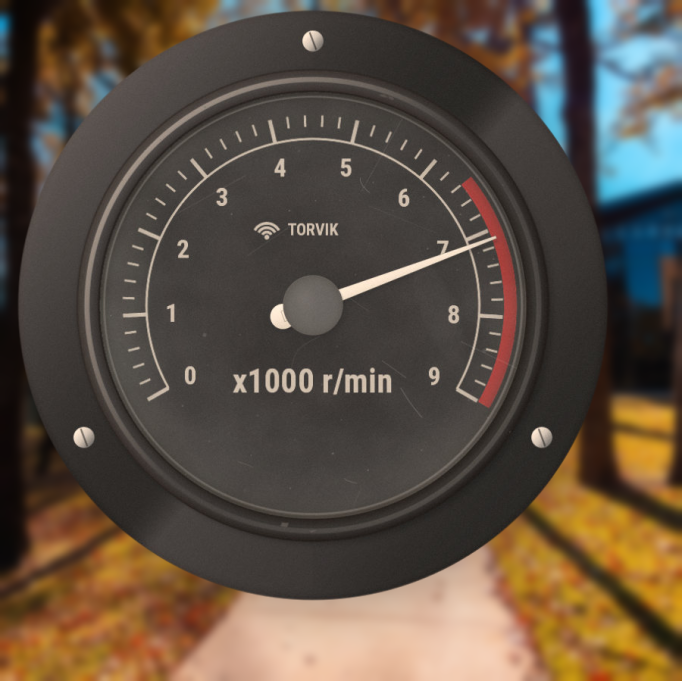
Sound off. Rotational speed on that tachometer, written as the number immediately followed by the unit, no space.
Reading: 7100rpm
